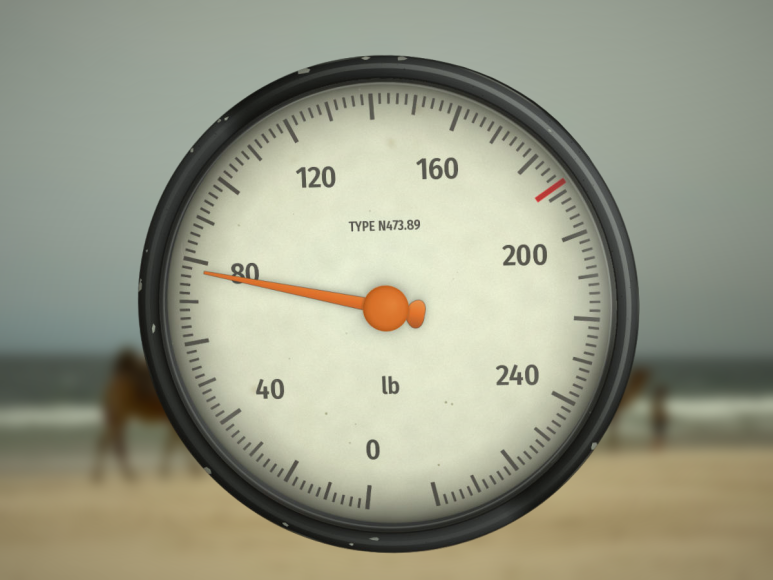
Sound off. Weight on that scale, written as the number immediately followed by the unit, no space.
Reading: 78lb
